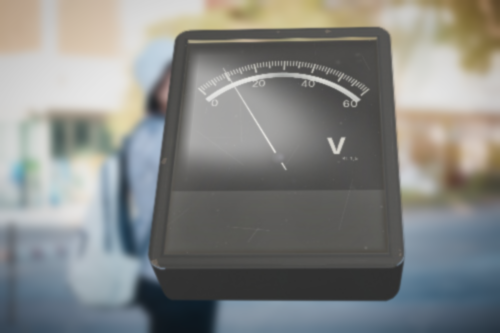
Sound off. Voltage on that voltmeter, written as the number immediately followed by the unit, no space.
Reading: 10V
